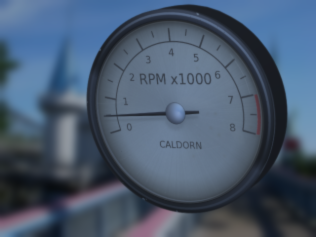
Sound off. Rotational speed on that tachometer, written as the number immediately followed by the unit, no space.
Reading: 500rpm
